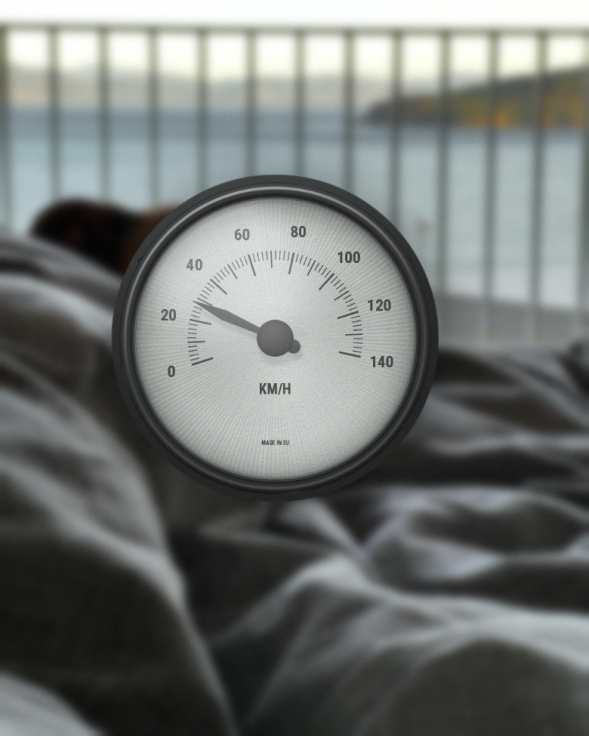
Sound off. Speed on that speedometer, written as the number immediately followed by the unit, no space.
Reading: 28km/h
